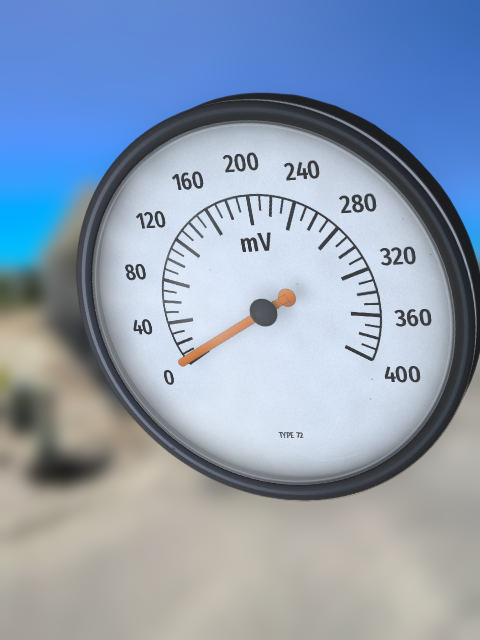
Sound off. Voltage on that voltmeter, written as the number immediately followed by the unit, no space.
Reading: 5mV
